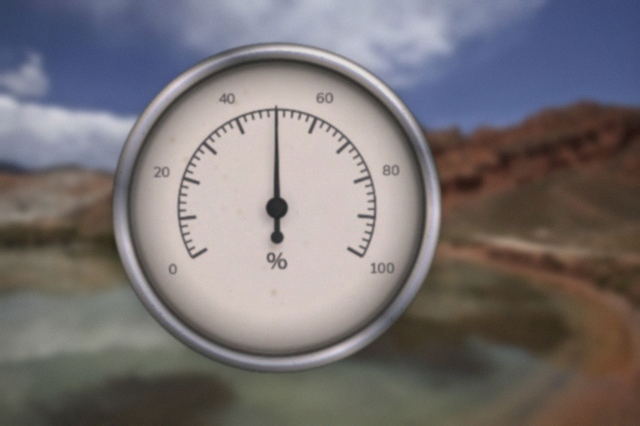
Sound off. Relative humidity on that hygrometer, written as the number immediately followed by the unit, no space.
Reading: 50%
